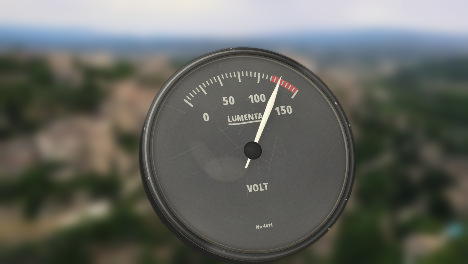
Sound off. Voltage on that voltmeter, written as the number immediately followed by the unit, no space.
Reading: 125V
